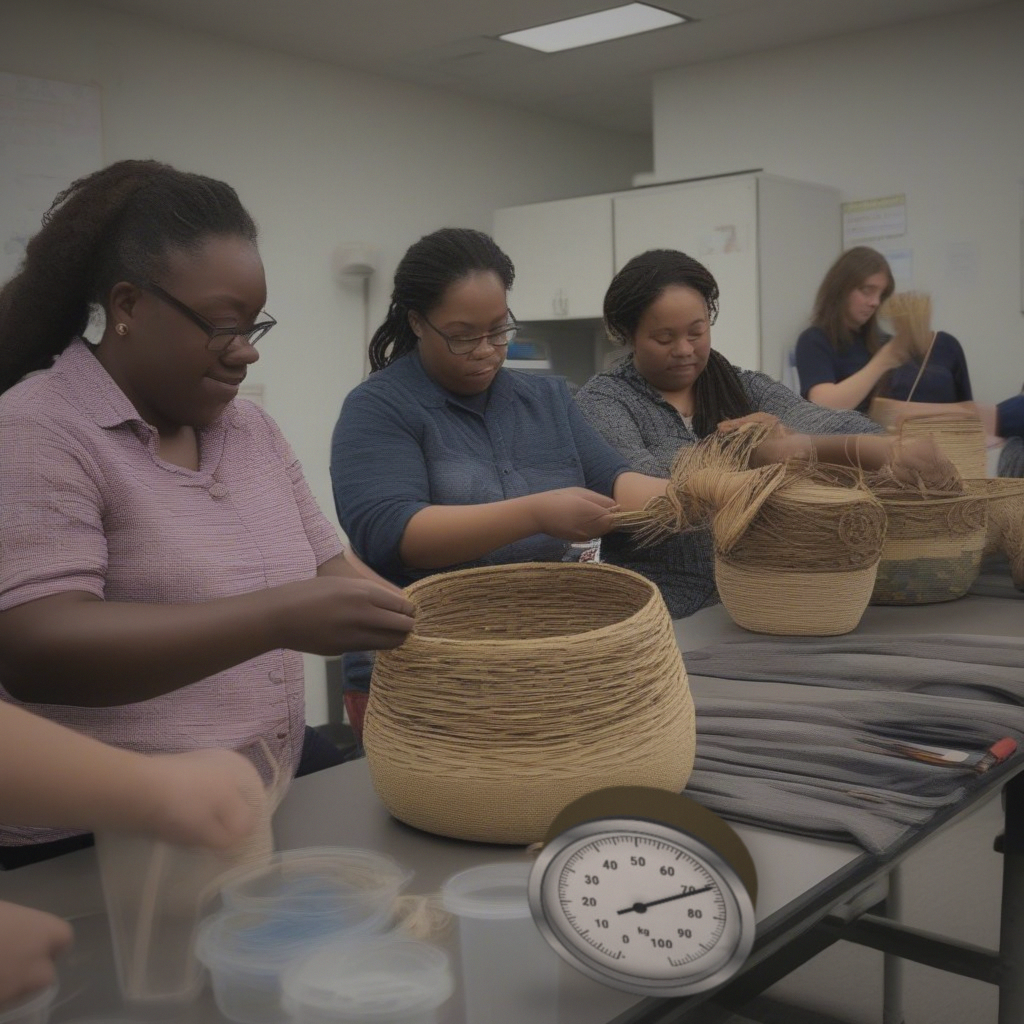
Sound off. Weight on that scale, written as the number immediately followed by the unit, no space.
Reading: 70kg
